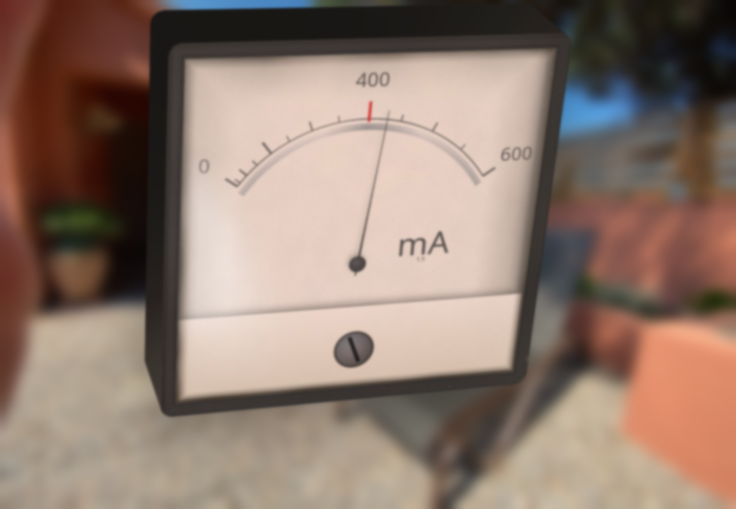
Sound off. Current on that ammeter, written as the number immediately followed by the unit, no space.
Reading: 425mA
